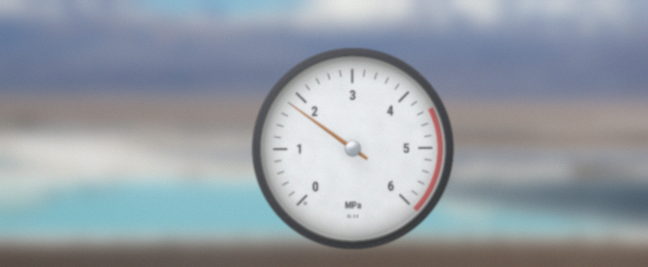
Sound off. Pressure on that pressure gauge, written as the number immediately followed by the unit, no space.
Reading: 1.8MPa
